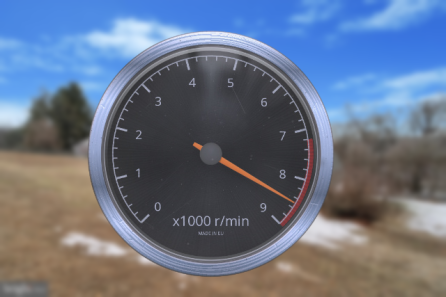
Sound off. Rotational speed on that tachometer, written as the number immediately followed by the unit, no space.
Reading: 8500rpm
